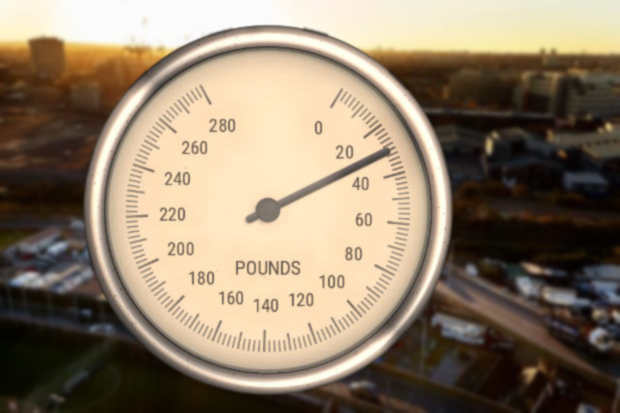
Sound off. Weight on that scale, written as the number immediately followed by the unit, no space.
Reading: 30lb
